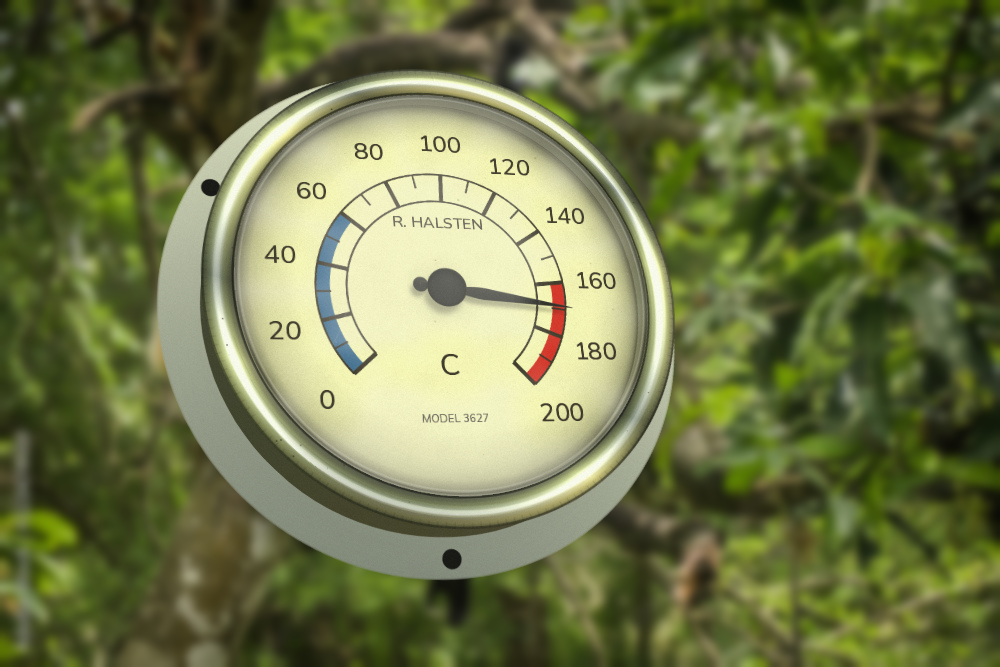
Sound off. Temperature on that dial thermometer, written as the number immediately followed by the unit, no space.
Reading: 170°C
